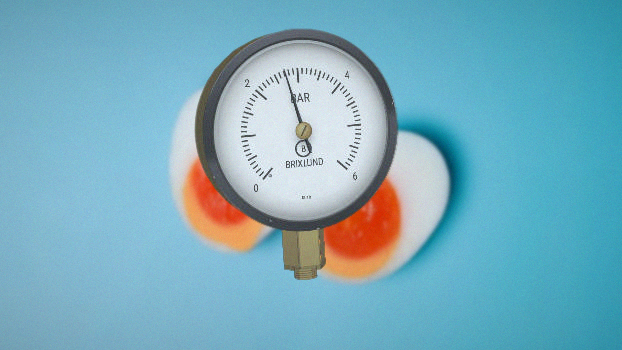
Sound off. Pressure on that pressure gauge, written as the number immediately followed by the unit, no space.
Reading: 2.7bar
